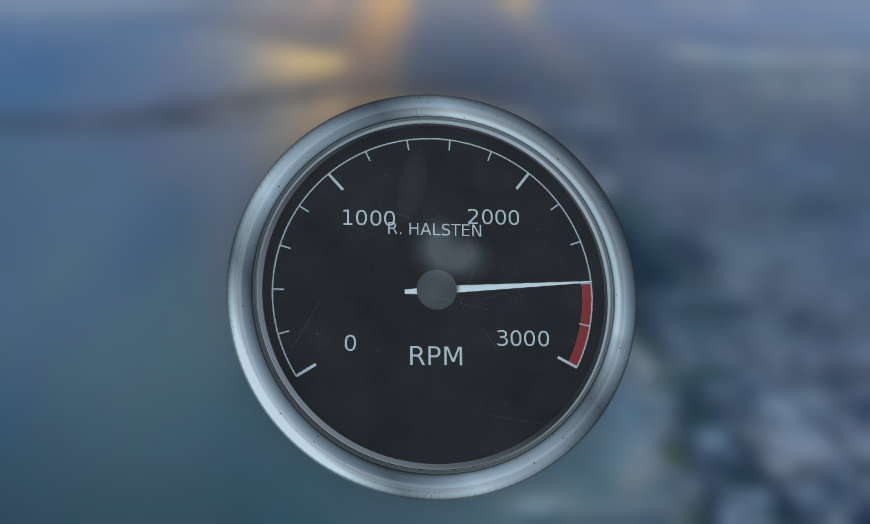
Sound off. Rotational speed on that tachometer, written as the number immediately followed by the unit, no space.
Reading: 2600rpm
